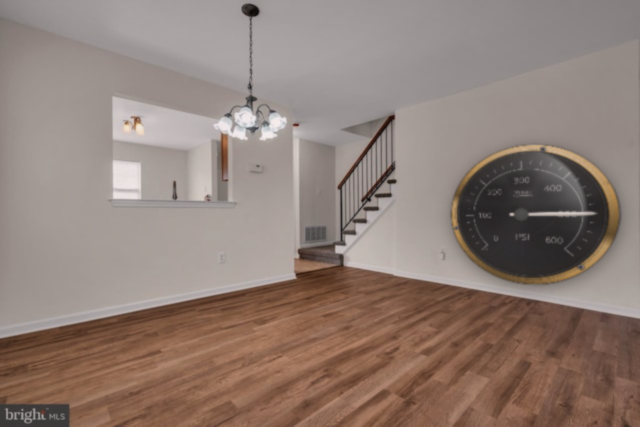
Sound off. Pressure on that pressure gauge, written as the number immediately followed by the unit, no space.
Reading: 500psi
